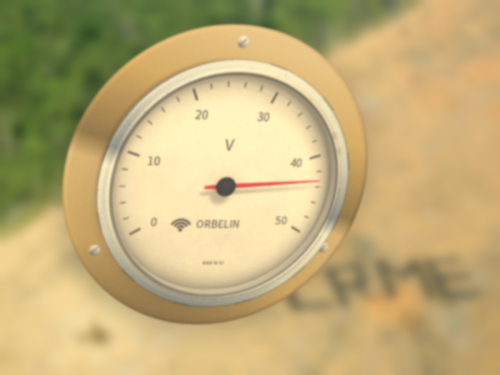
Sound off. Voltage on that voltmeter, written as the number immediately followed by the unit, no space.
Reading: 43V
